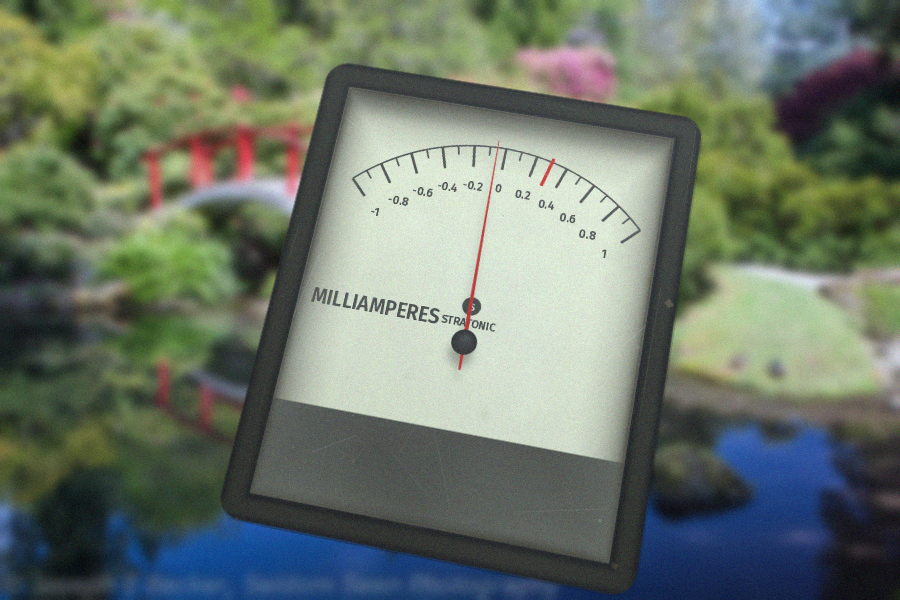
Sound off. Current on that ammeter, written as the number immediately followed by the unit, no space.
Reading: -0.05mA
